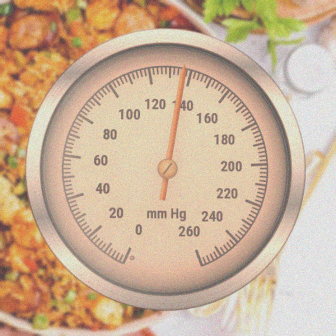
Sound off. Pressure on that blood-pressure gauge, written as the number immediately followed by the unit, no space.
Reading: 136mmHg
